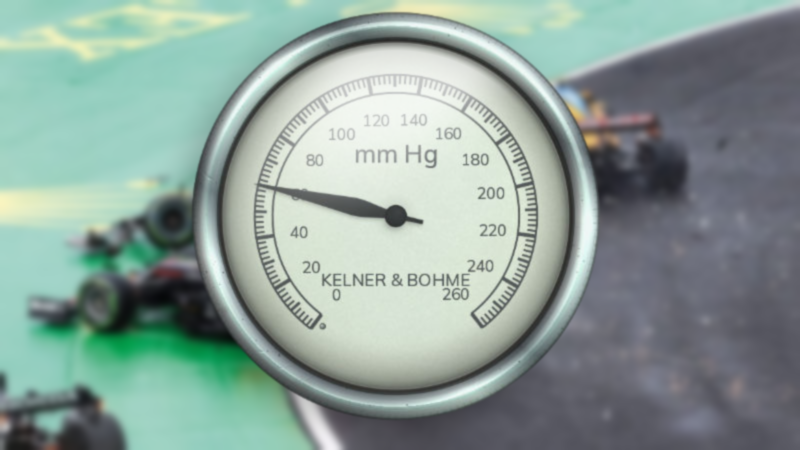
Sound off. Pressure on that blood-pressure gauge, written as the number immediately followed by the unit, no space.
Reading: 60mmHg
